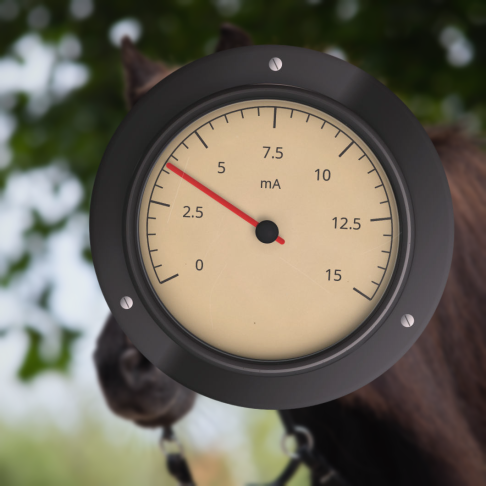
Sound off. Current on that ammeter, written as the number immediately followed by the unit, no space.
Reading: 3.75mA
